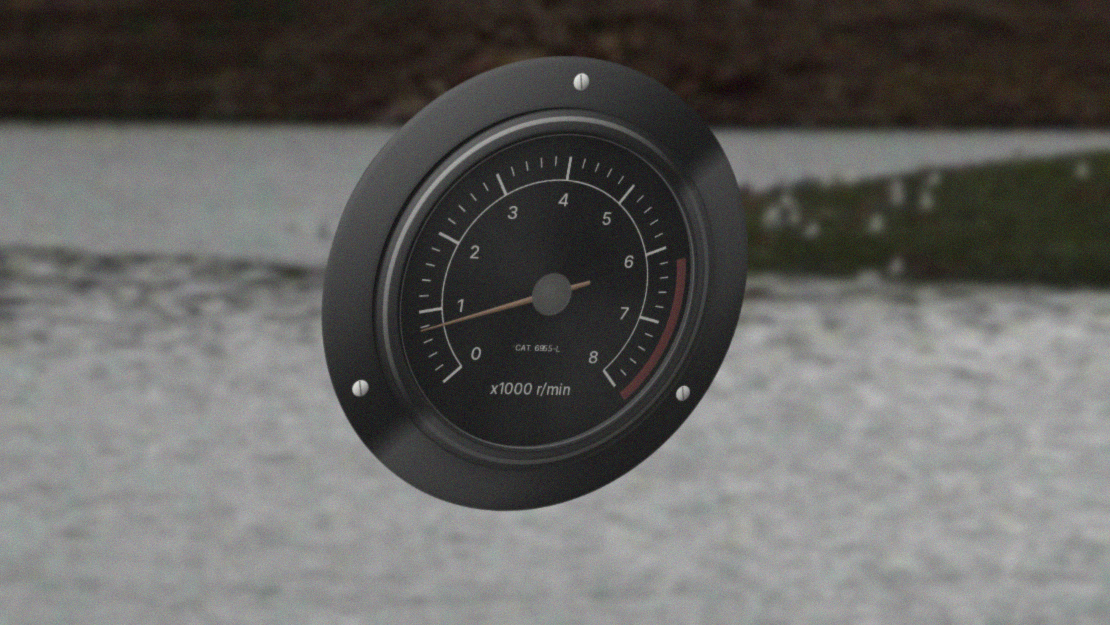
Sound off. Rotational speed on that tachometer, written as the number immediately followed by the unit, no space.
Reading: 800rpm
